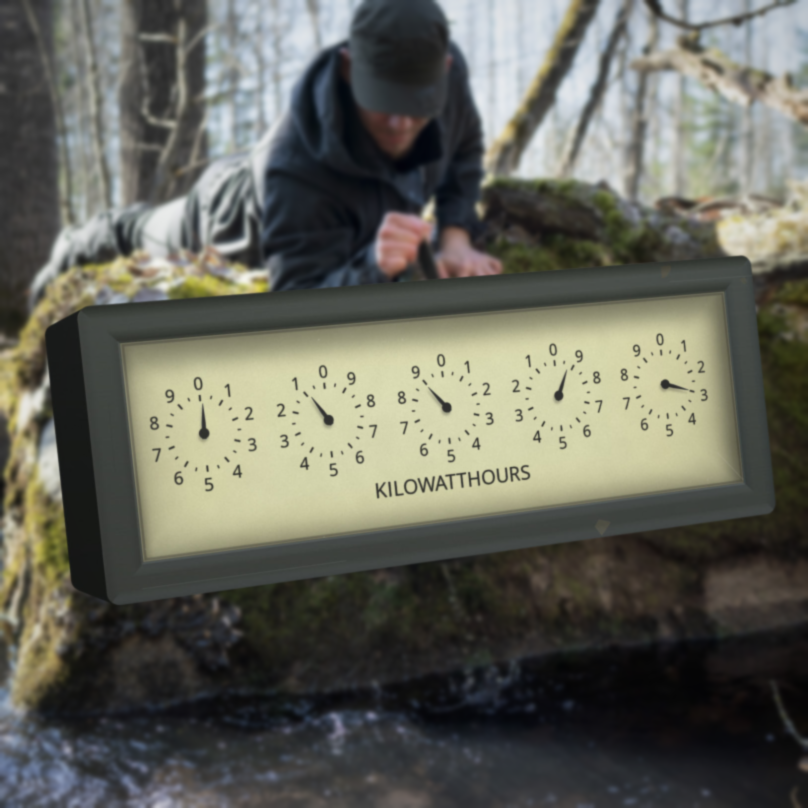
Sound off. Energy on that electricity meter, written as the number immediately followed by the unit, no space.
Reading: 893kWh
